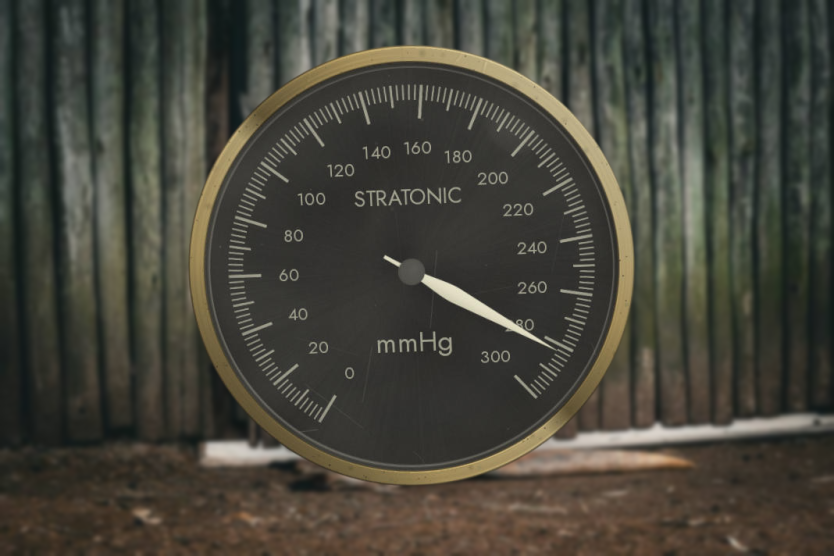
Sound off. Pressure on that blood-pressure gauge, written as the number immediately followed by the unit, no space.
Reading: 282mmHg
